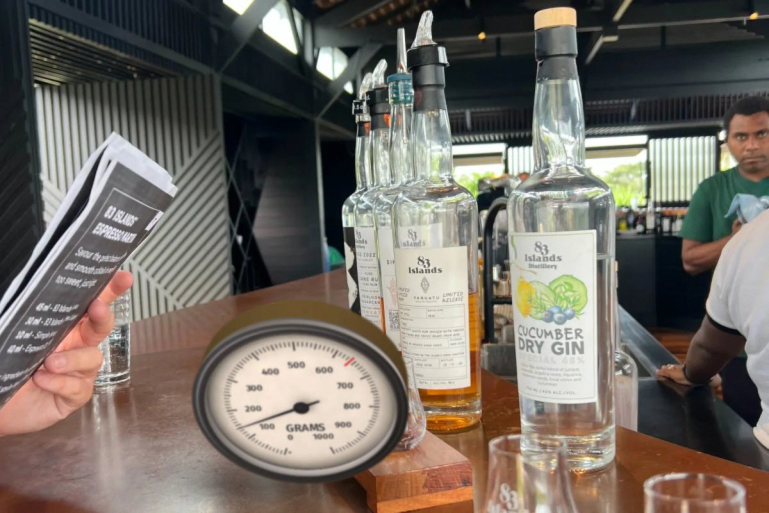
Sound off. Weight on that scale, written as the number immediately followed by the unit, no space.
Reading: 150g
